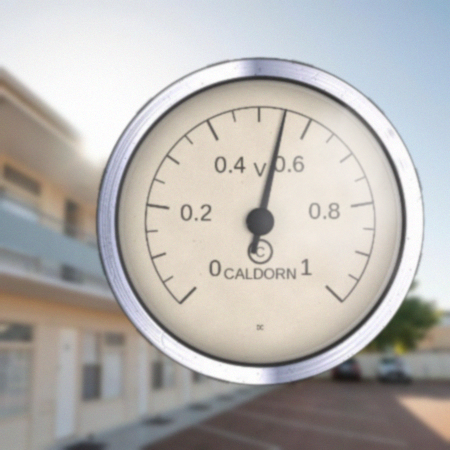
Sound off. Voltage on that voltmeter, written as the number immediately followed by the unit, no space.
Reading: 0.55V
